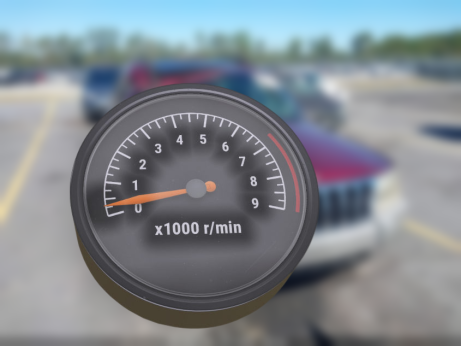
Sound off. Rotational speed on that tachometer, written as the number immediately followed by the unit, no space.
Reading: 250rpm
